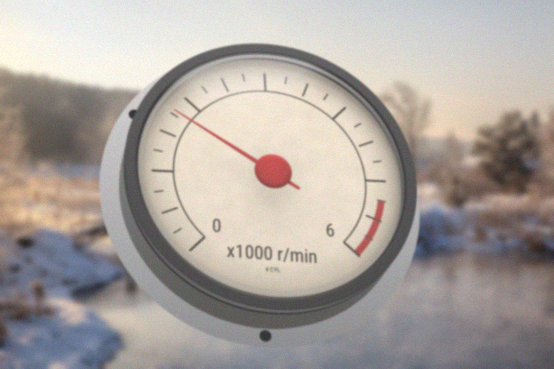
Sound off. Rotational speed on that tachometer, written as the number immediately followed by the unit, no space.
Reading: 1750rpm
